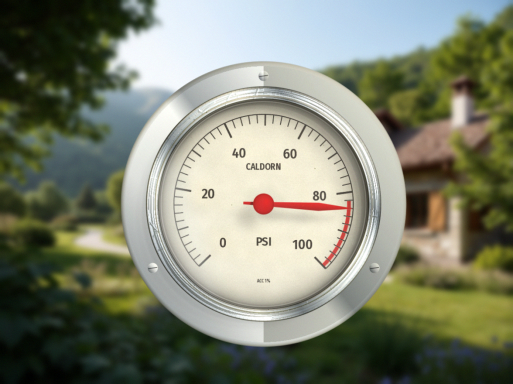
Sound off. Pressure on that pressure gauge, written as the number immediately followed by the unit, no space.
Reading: 84psi
